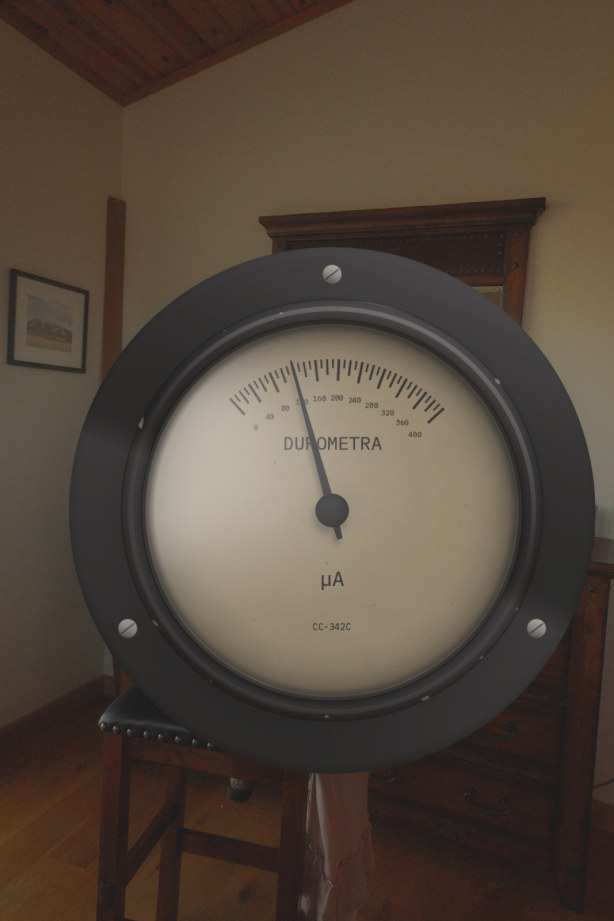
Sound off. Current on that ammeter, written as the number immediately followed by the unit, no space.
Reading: 120µA
